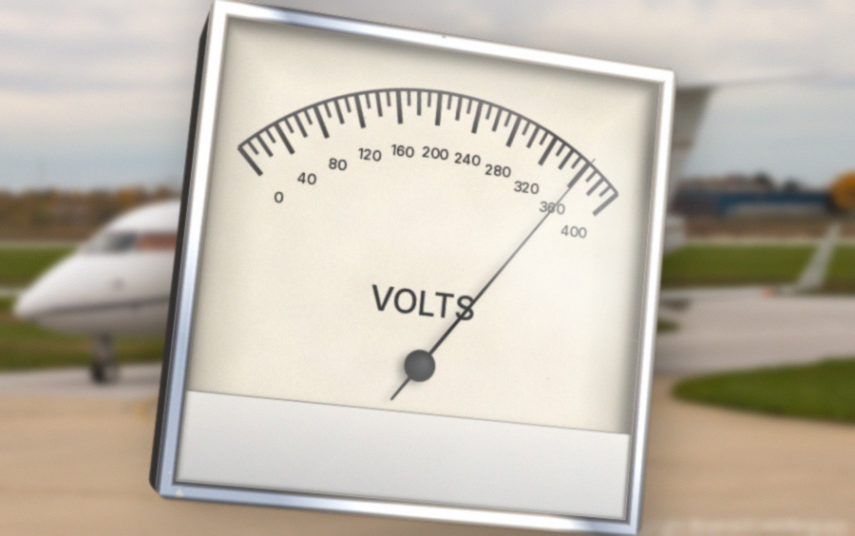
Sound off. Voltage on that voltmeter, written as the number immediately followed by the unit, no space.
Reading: 360V
